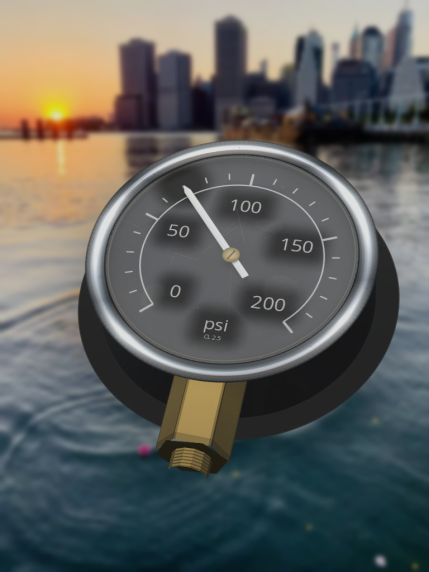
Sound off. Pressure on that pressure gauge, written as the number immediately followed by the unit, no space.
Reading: 70psi
